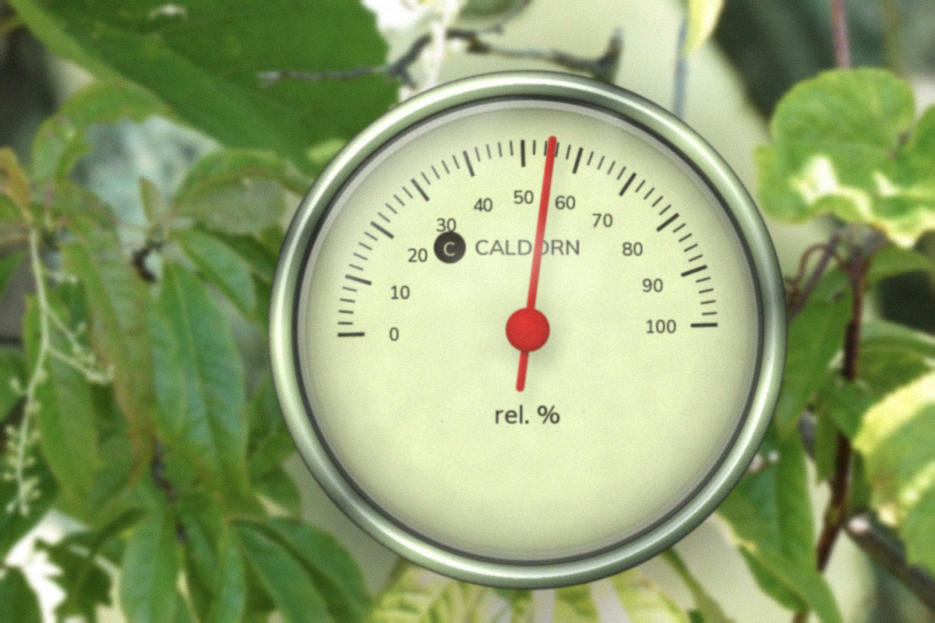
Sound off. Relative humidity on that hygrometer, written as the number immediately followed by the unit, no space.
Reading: 55%
